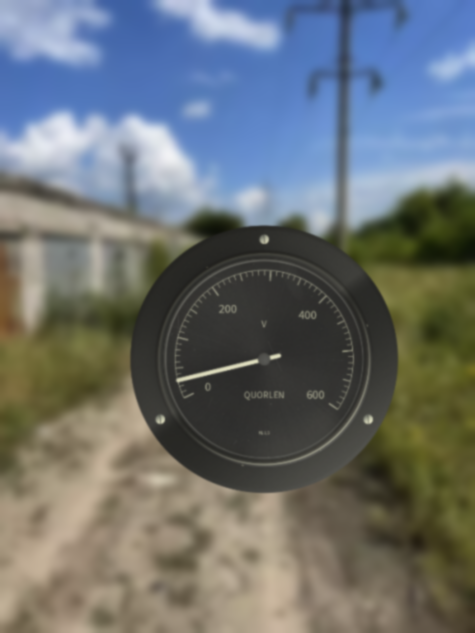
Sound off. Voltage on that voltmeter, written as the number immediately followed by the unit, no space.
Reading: 30V
